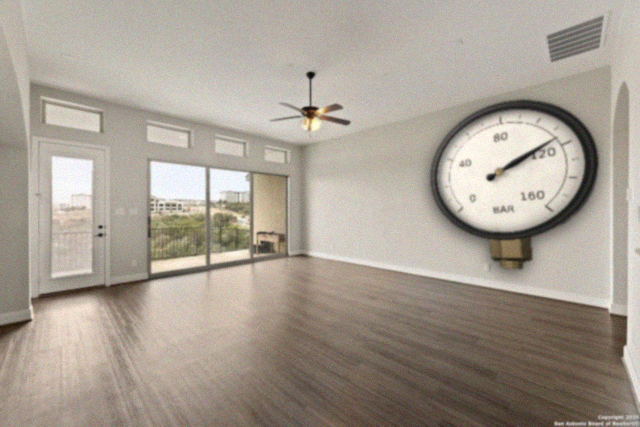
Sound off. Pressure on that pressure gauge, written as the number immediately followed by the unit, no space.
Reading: 115bar
